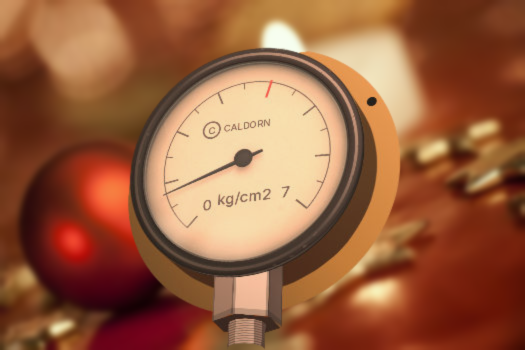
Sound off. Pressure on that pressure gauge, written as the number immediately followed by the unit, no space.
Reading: 0.75kg/cm²
